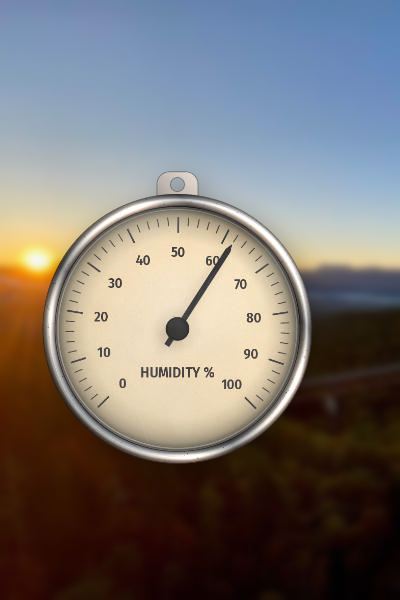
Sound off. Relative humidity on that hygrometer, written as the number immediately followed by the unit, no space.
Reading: 62%
